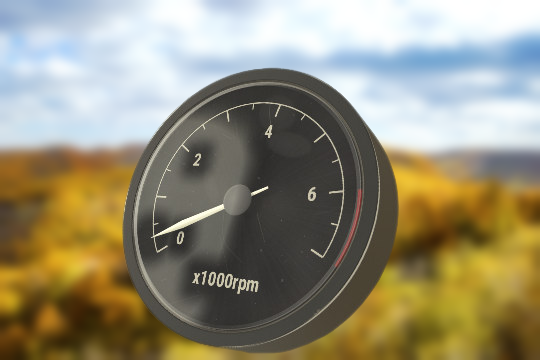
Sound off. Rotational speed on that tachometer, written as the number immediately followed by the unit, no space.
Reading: 250rpm
